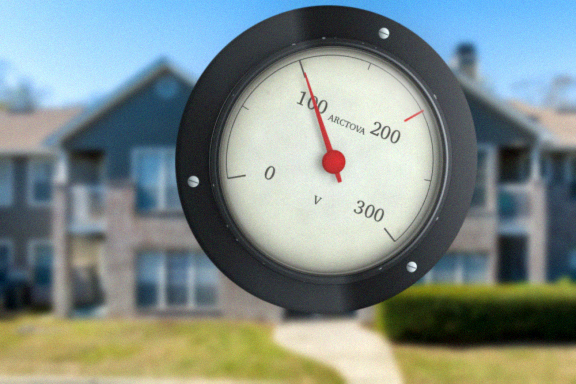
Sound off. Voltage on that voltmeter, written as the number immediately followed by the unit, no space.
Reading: 100V
